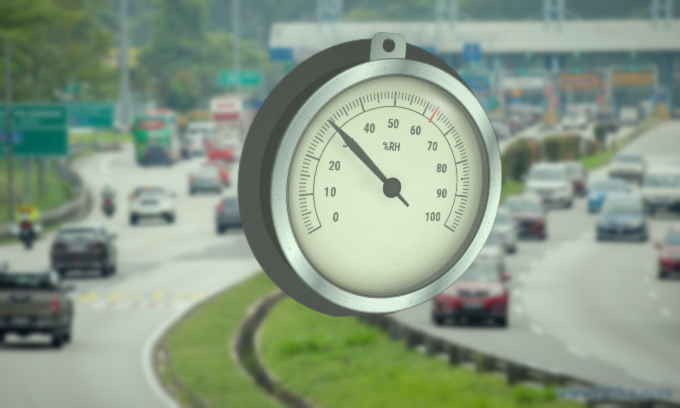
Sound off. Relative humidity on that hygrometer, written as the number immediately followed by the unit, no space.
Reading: 30%
